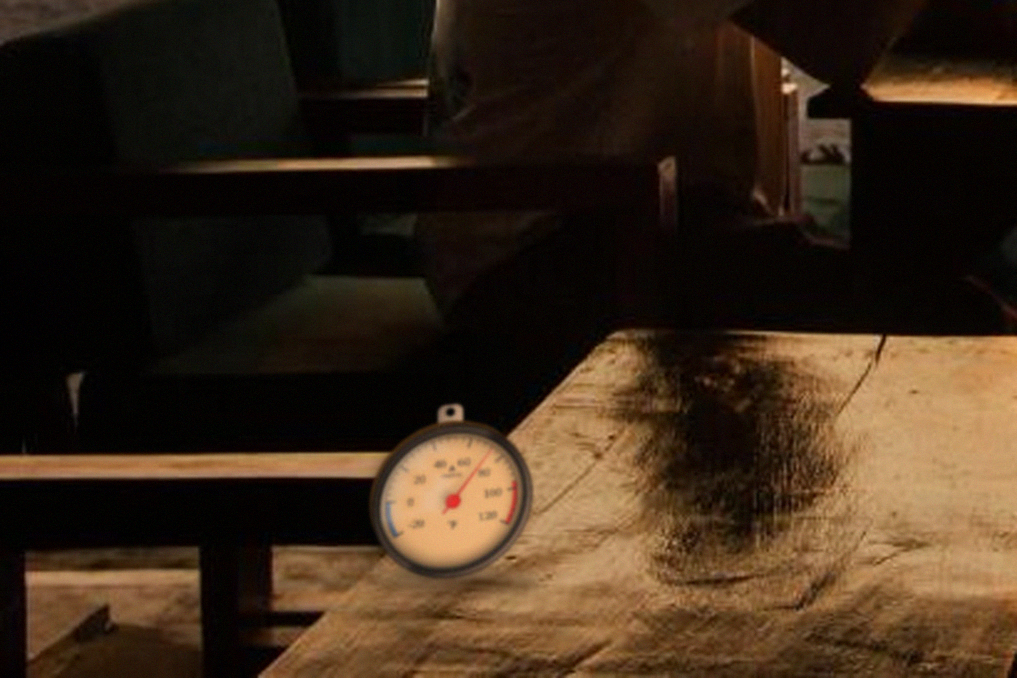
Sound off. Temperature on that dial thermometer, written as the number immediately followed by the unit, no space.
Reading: 72°F
